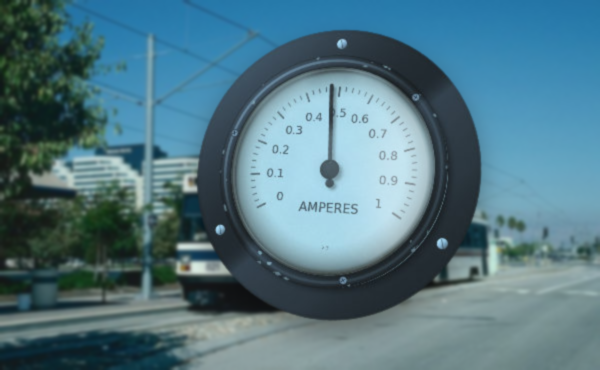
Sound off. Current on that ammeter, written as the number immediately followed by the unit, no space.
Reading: 0.48A
